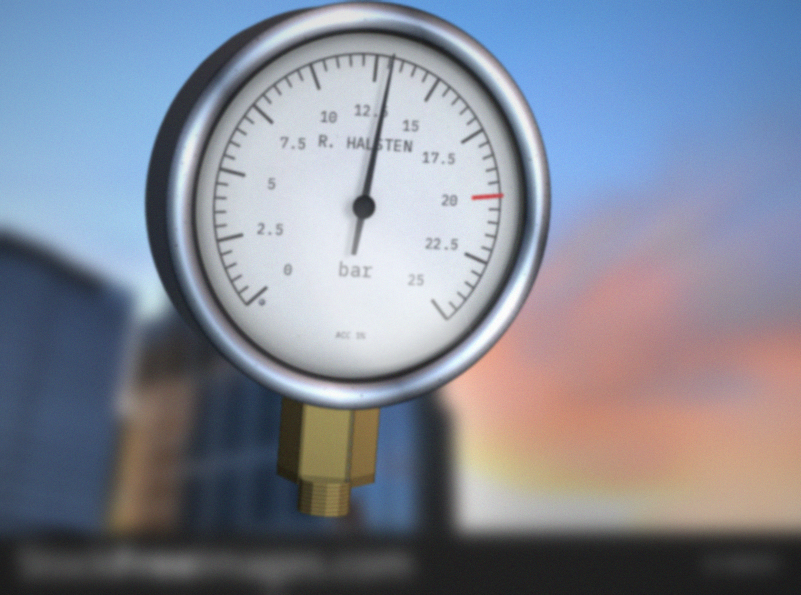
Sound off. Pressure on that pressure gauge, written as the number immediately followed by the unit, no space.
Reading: 13bar
